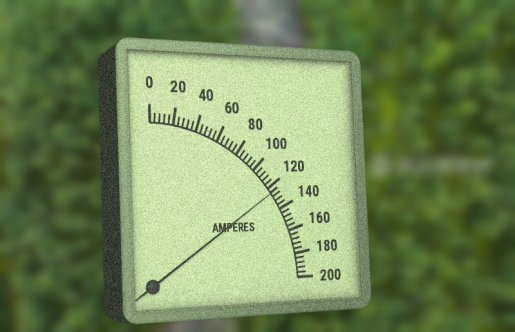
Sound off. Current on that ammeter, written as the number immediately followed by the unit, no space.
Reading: 124A
